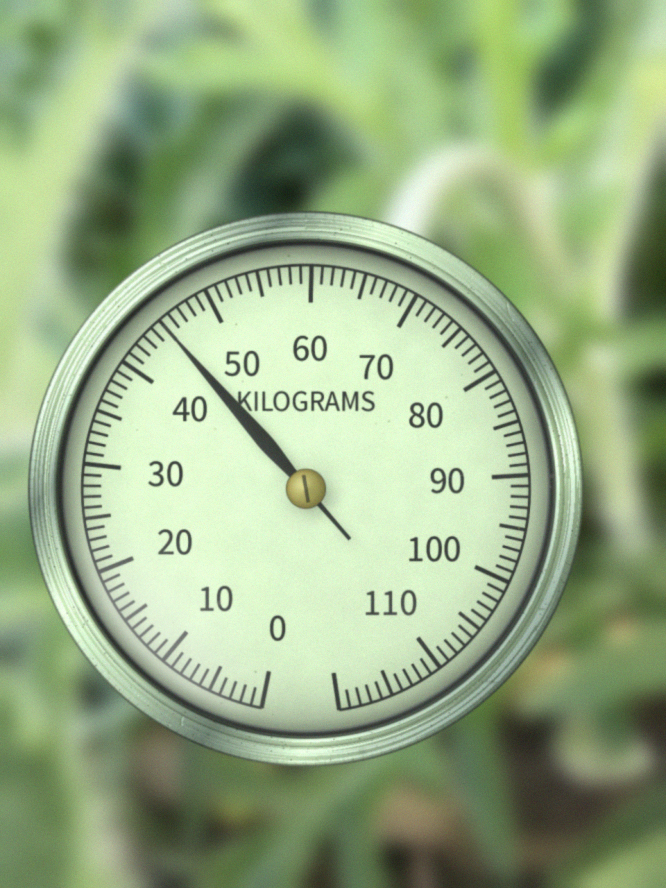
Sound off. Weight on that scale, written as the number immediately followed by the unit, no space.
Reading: 45kg
